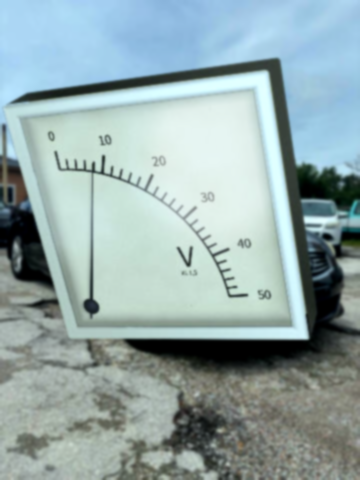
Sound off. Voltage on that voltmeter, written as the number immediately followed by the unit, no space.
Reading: 8V
